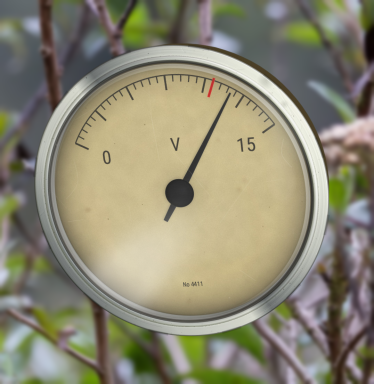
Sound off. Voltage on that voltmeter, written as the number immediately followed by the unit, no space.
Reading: 11.75V
